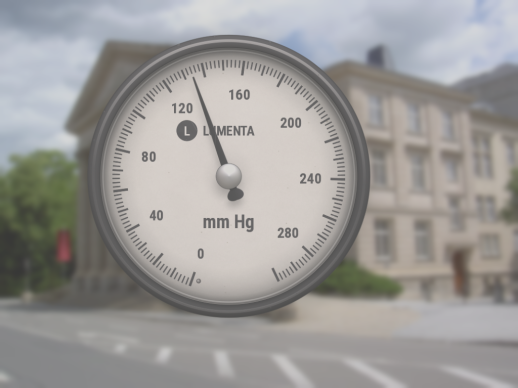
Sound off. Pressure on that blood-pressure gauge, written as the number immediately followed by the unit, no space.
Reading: 134mmHg
